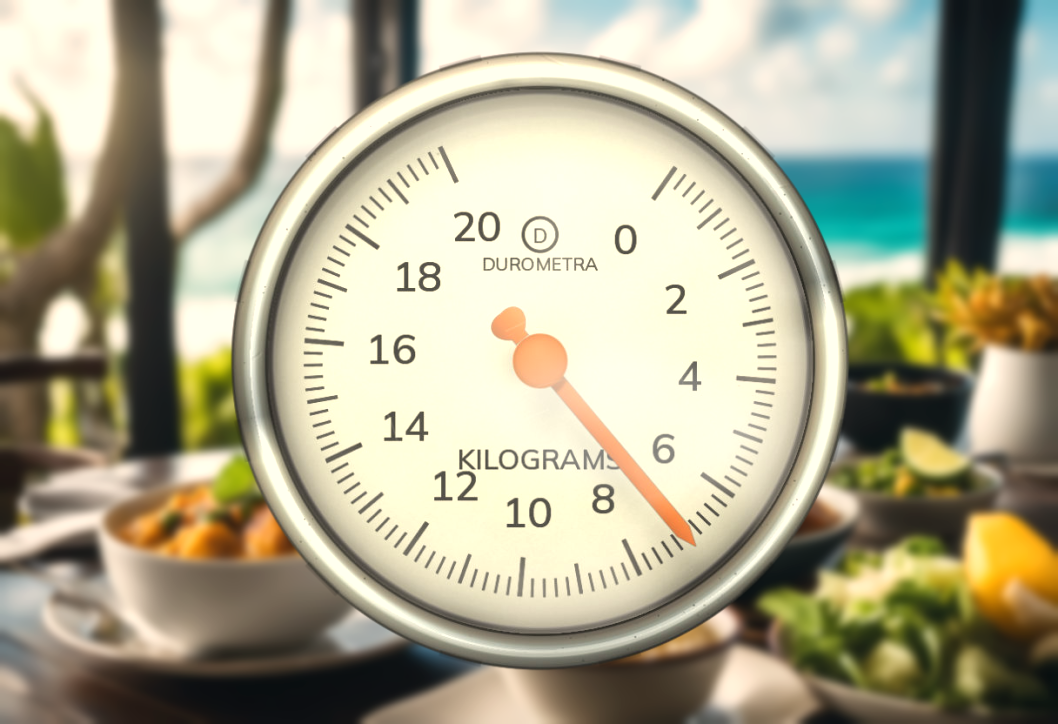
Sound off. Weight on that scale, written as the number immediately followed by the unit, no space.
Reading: 7kg
